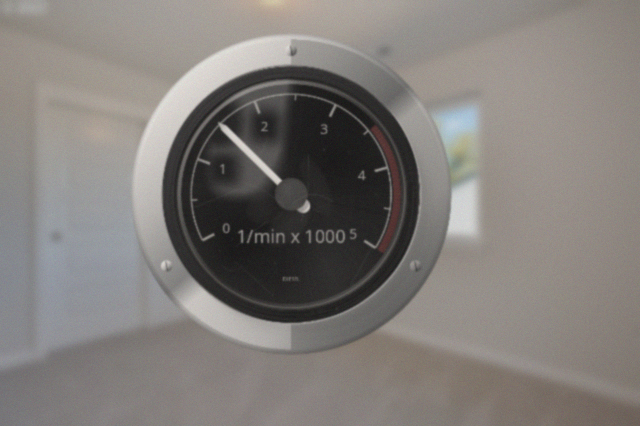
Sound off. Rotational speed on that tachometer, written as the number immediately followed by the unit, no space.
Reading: 1500rpm
